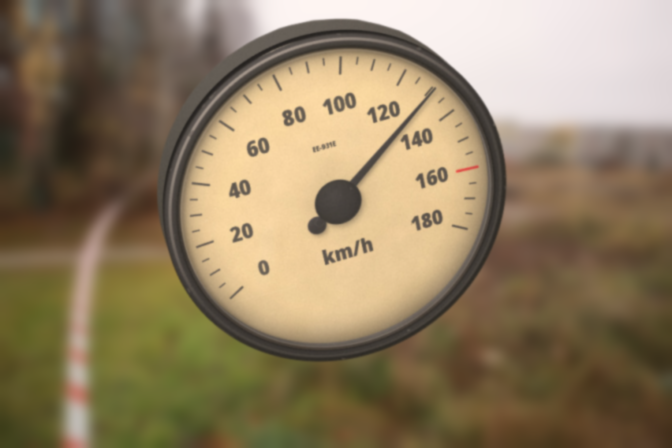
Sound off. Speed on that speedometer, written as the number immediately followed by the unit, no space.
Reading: 130km/h
